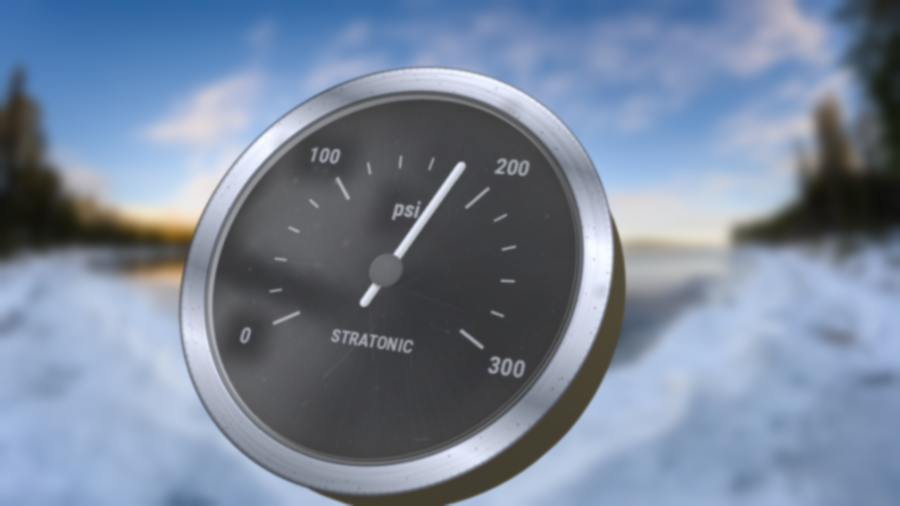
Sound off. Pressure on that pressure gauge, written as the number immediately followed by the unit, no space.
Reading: 180psi
